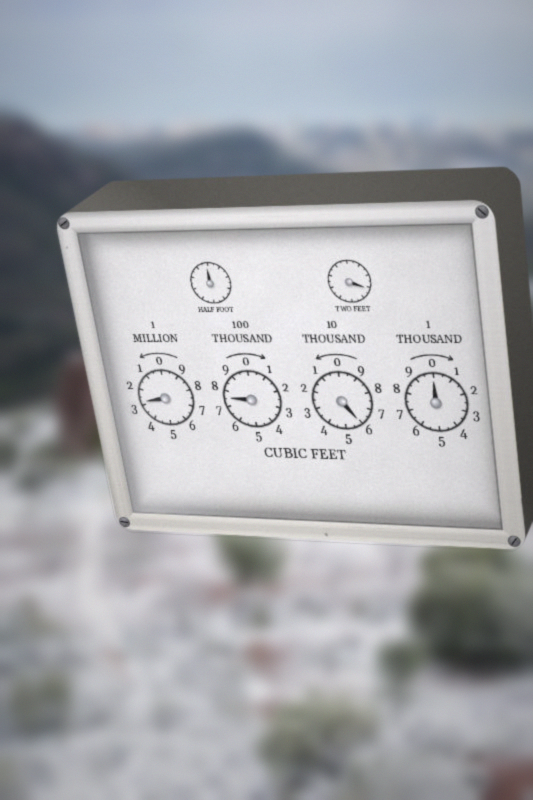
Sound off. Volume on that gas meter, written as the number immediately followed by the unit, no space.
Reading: 276000ft³
